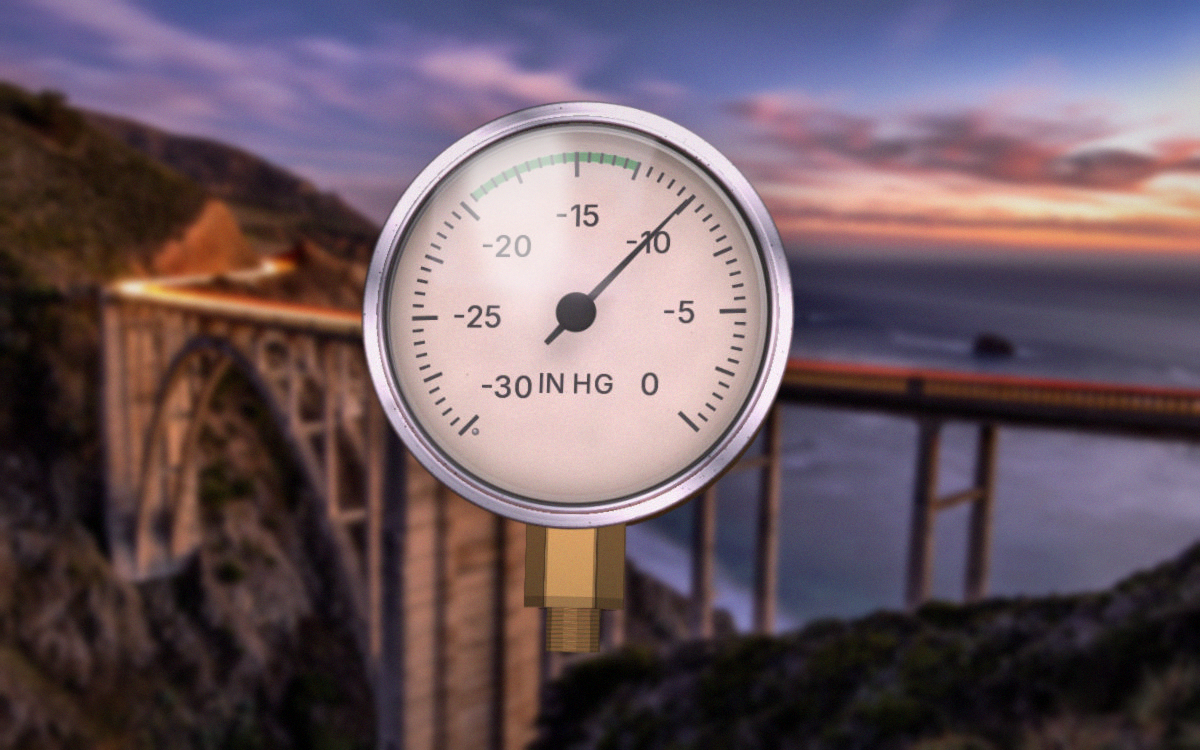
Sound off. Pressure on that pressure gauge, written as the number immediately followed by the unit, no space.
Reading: -10inHg
